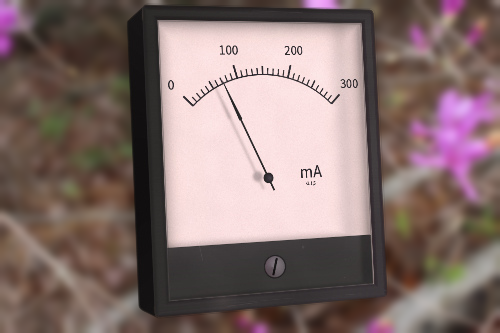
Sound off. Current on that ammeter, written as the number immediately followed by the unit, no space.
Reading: 70mA
